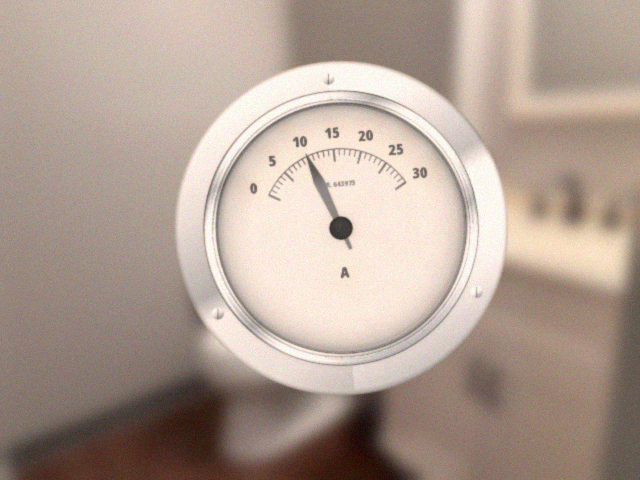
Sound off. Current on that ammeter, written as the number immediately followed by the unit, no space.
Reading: 10A
